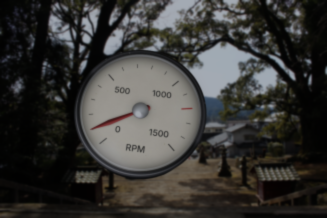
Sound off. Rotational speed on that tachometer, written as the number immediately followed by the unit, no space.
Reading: 100rpm
